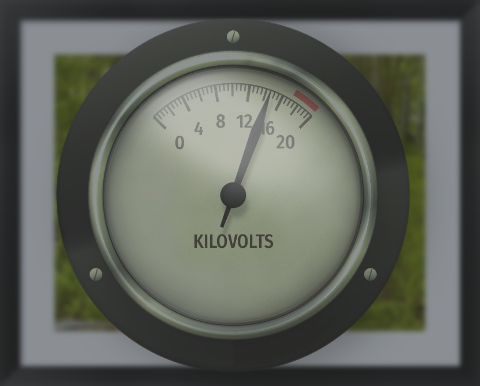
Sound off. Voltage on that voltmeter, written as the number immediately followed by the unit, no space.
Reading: 14.5kV
